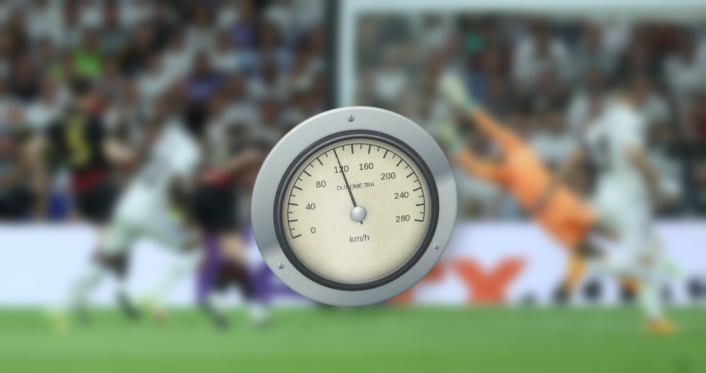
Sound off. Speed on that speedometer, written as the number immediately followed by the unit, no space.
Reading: 120km/h
